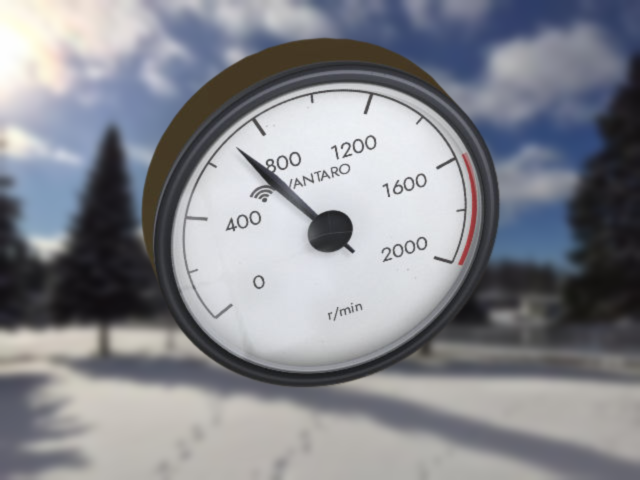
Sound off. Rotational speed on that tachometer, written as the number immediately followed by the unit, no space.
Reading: 700rpm
